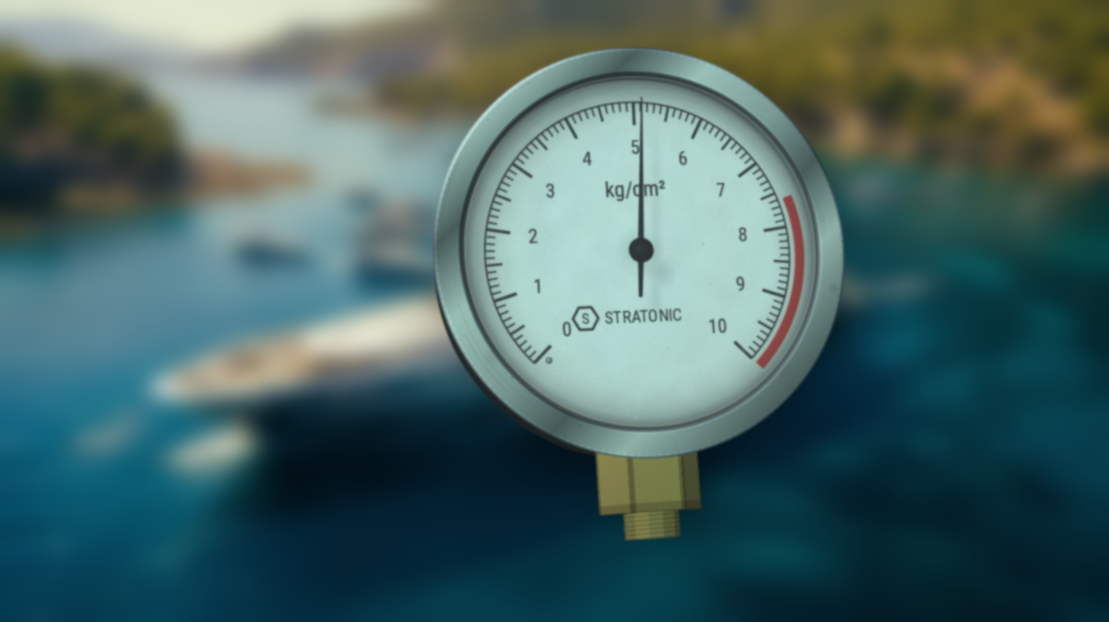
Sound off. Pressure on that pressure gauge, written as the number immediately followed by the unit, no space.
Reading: 5.1kg/cm²
